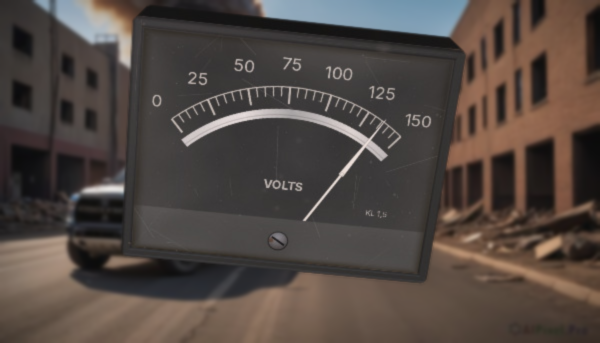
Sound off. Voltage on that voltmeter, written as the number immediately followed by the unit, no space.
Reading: 135V
